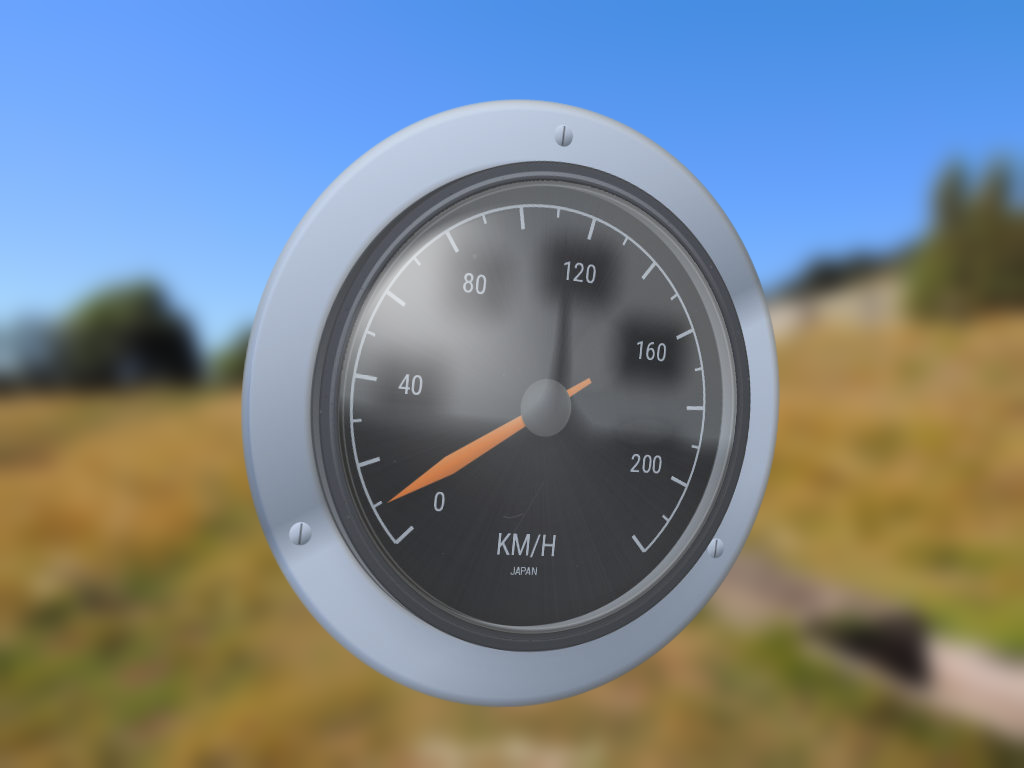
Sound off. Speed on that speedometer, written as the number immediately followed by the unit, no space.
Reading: 10km/h
